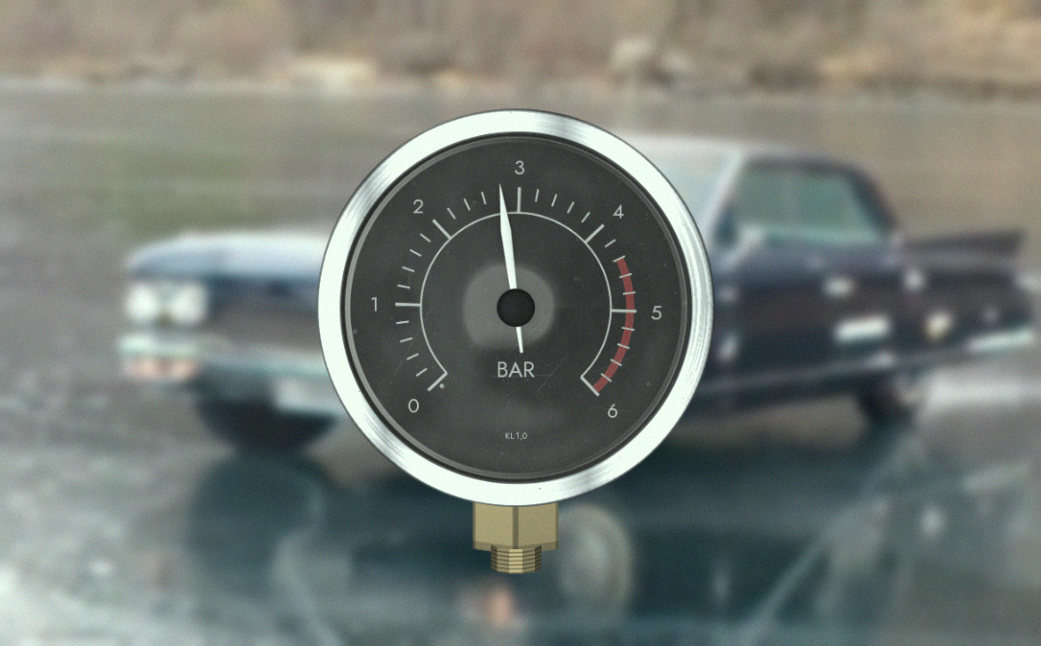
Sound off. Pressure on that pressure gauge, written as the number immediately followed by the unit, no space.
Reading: 2.8bar
